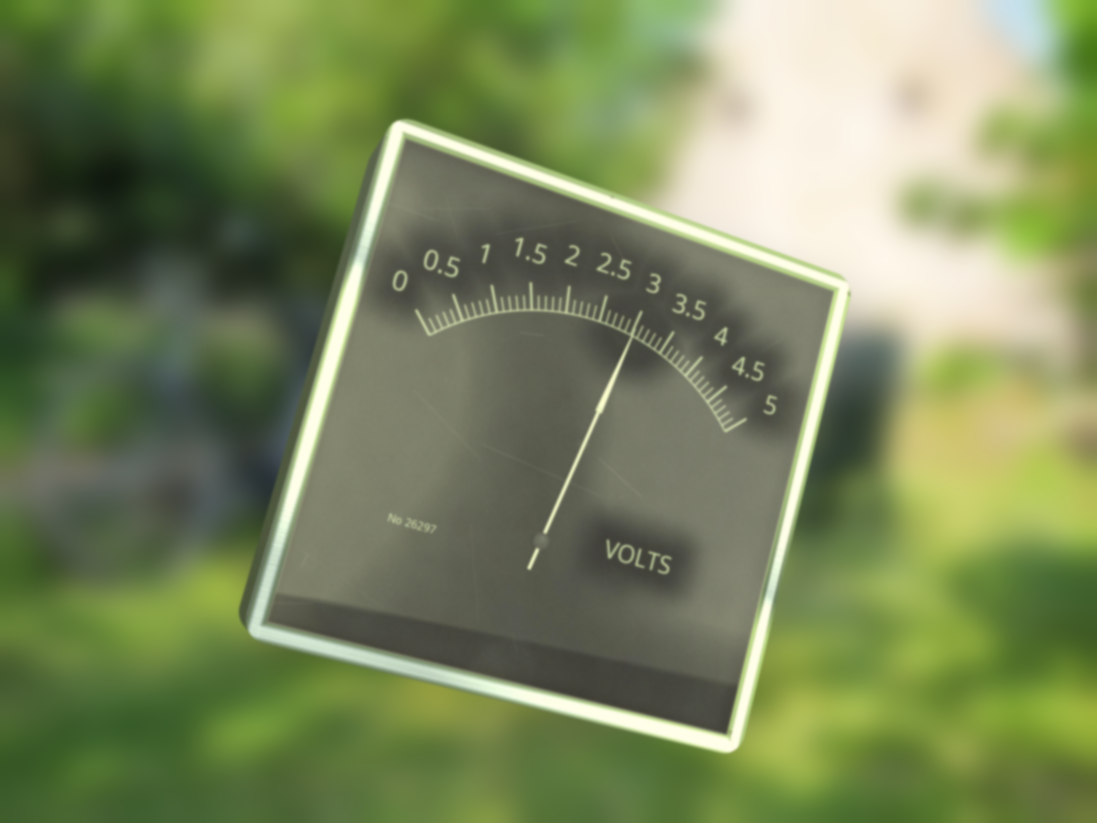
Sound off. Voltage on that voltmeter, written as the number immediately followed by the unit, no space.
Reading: 3V
